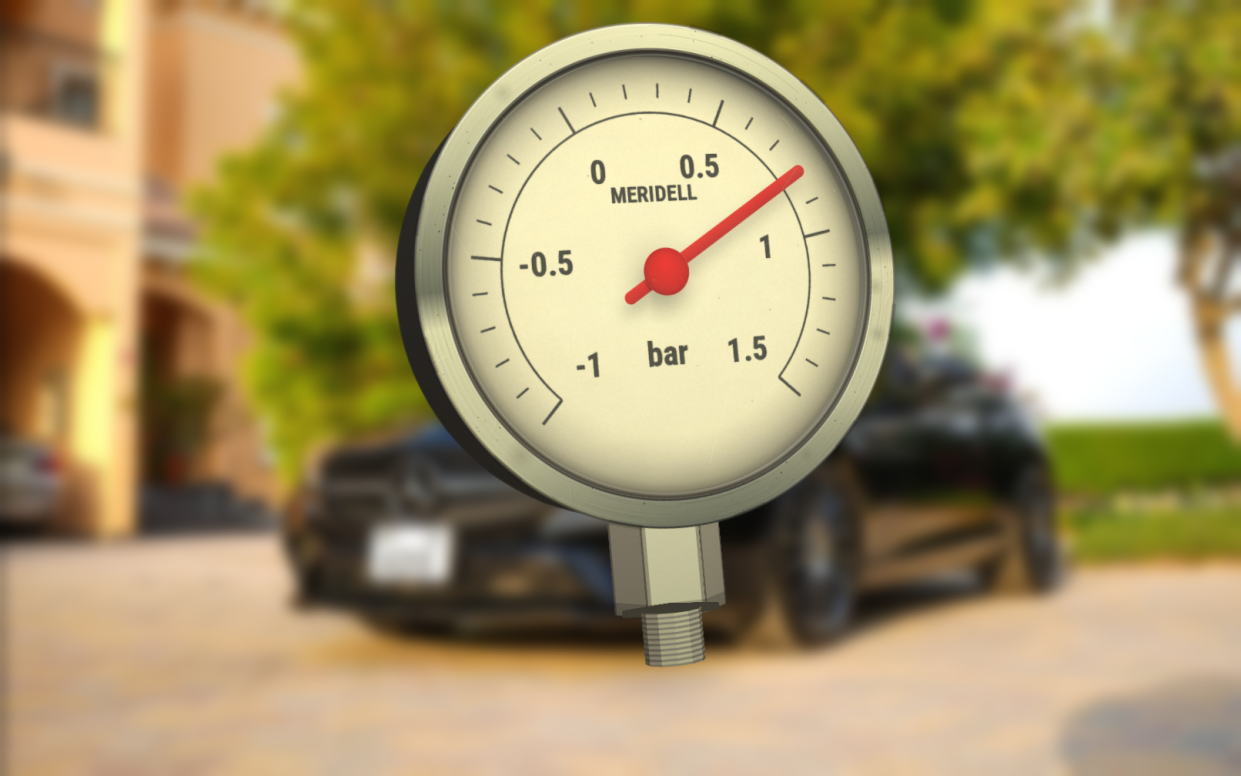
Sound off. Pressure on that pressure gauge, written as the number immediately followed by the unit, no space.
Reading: 0.8bar
